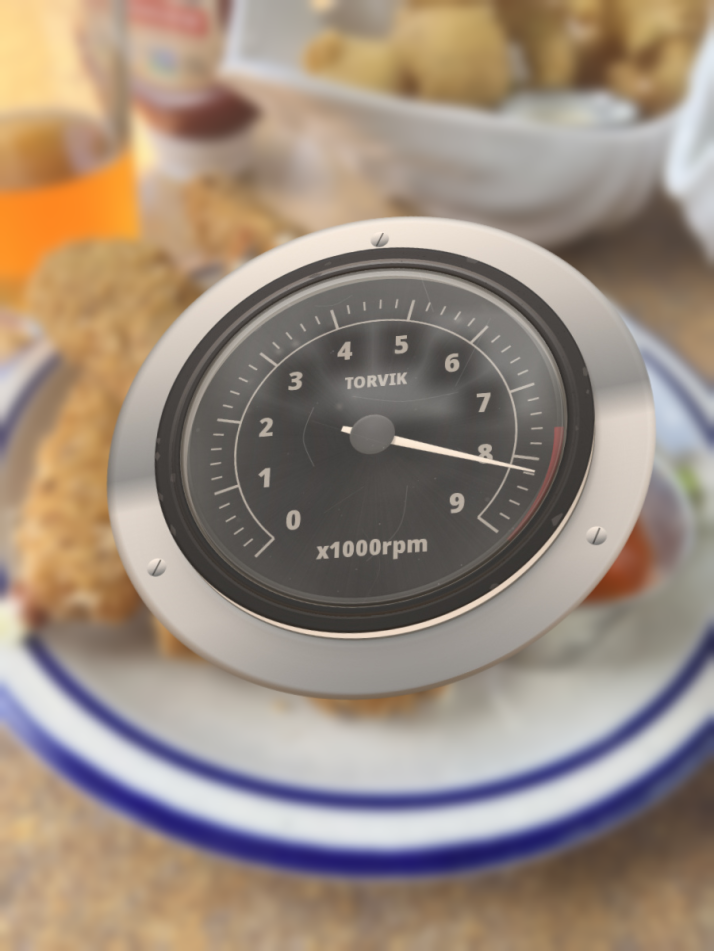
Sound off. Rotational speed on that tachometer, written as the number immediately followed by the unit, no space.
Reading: 8200rpm
